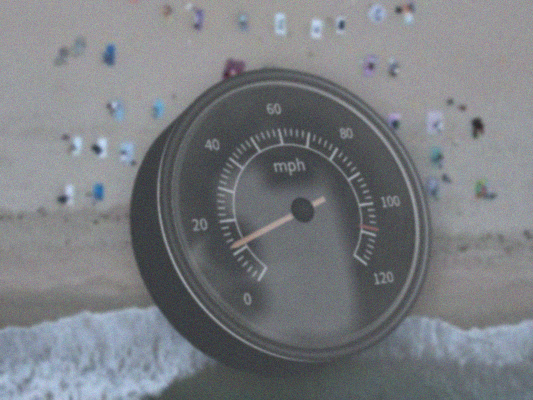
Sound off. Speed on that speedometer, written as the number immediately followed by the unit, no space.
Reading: 12mph
